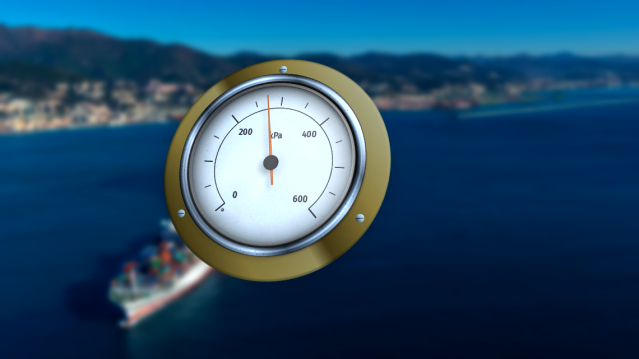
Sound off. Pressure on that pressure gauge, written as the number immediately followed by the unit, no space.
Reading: 275kPa
